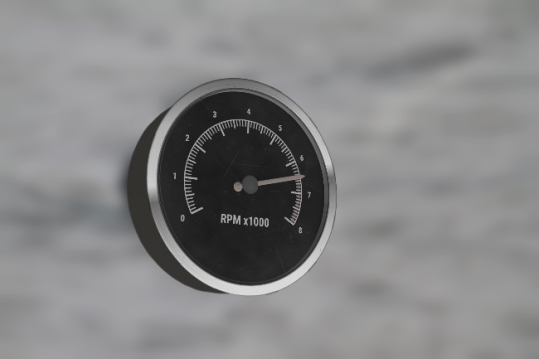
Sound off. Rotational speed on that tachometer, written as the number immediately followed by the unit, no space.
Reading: 6500rpm
